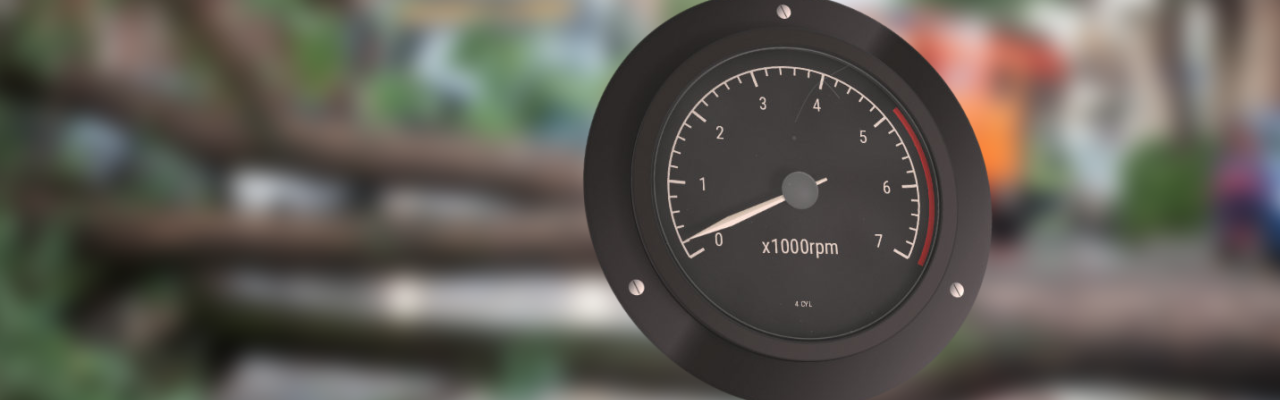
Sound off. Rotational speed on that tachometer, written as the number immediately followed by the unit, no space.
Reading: 200rpm
